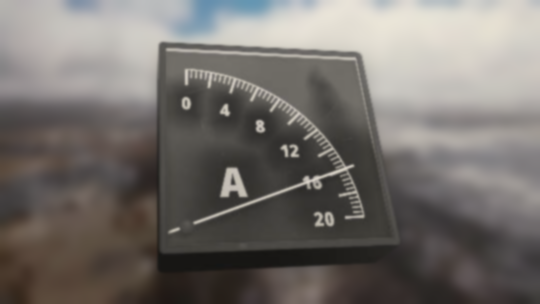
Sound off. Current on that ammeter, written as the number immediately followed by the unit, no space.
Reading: 16A
